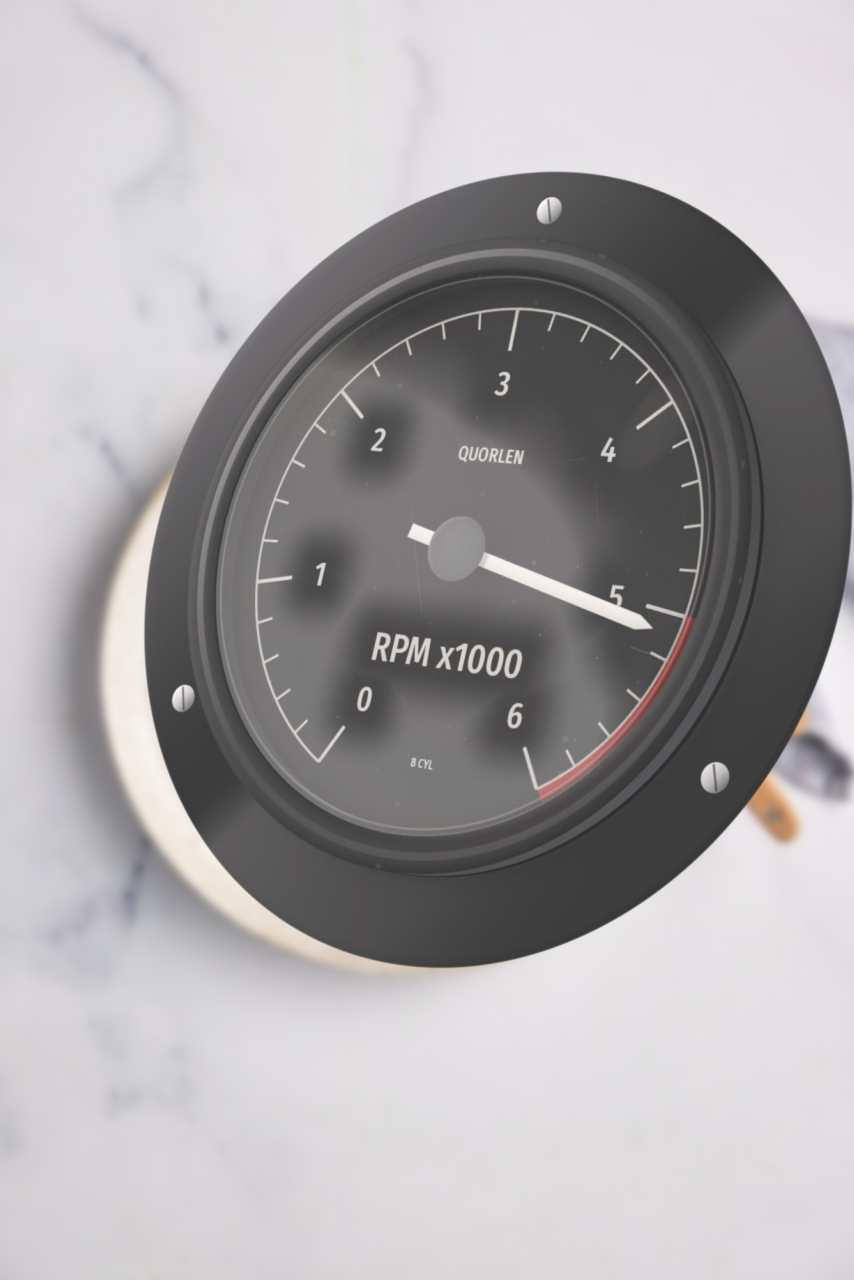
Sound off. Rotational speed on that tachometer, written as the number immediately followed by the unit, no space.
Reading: 5100rpm
